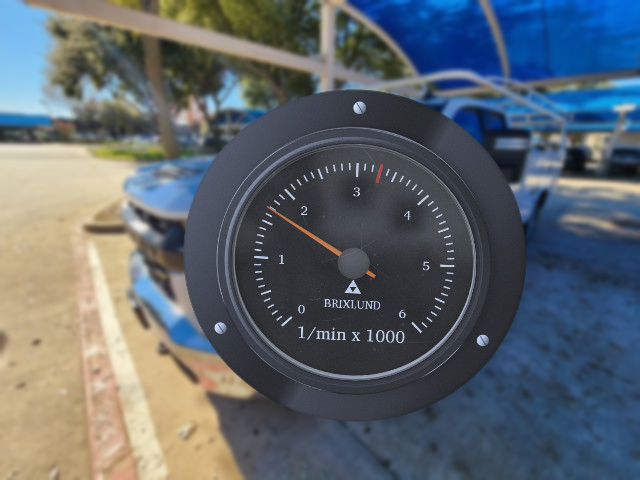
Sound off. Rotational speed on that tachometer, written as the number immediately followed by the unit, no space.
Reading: 1700rpm
